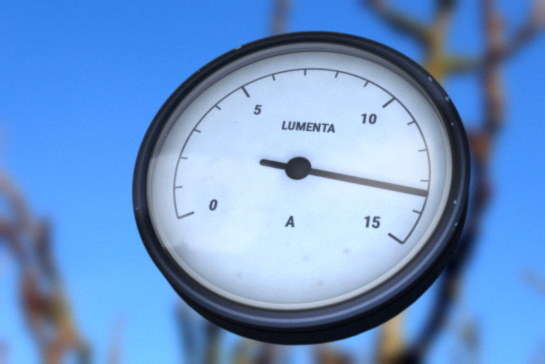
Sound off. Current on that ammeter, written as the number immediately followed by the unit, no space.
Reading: 13.5A
